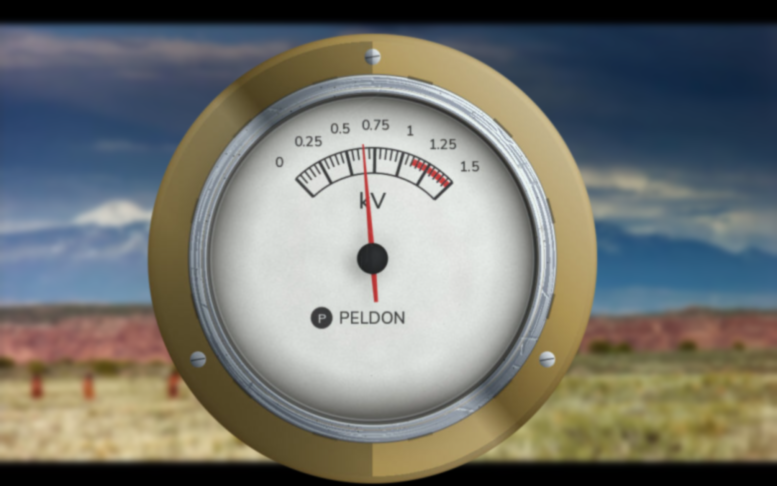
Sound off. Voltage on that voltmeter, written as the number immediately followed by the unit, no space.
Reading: 0.65kV
